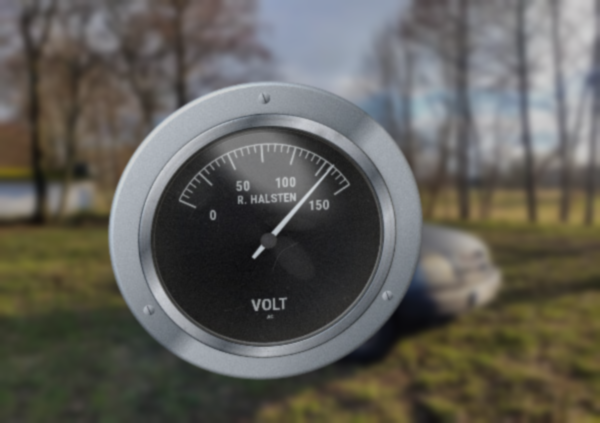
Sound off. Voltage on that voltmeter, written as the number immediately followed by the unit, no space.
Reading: 130V
